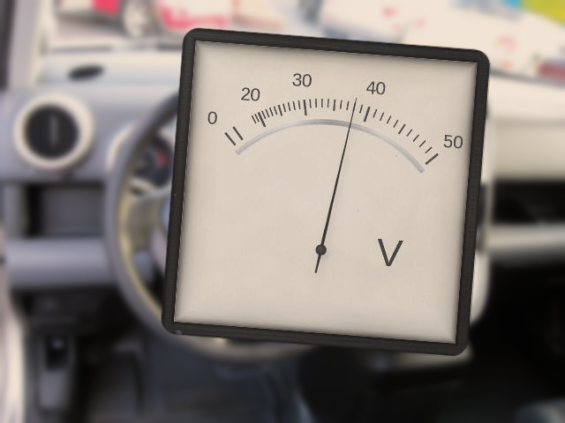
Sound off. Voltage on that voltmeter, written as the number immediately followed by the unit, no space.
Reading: 38V
